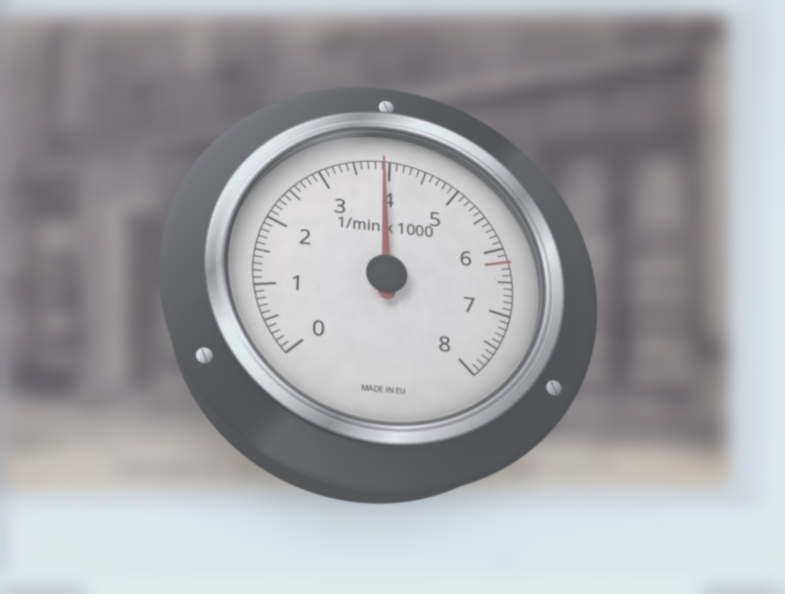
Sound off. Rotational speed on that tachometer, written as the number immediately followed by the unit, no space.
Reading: 3900rpm
